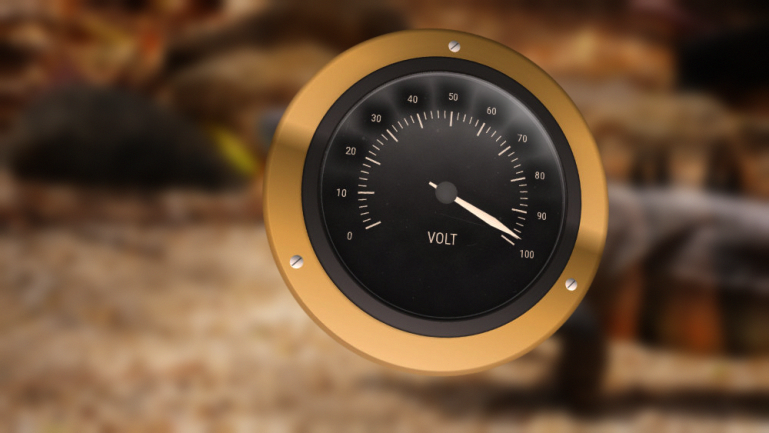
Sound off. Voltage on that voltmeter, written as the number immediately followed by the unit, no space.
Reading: 98V
